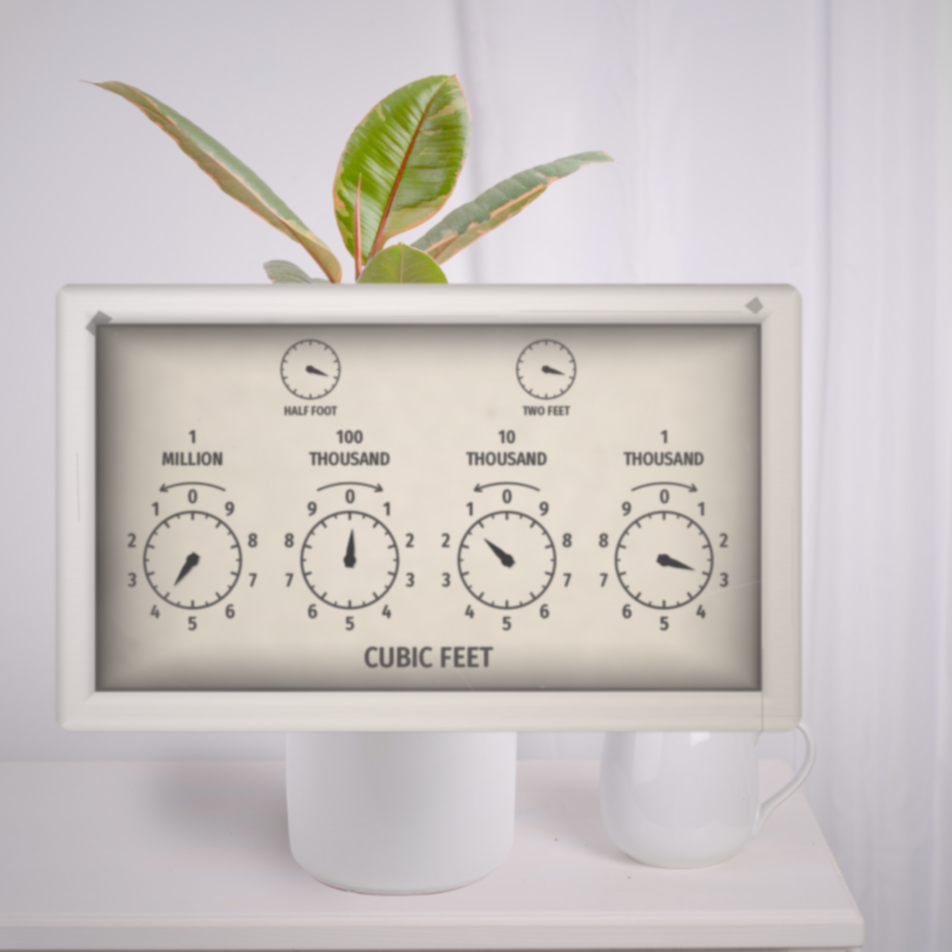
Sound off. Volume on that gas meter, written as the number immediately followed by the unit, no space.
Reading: 401300ft³
